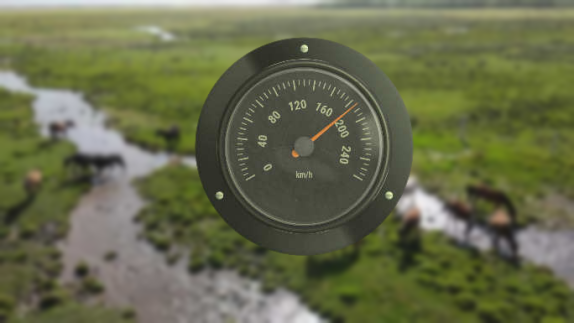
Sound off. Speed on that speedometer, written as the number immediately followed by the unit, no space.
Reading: 185km/h
